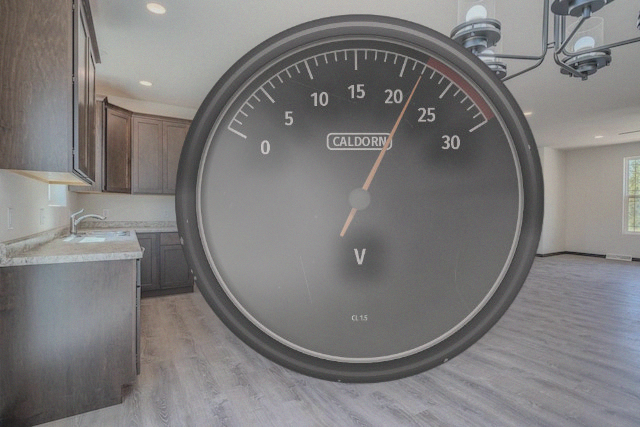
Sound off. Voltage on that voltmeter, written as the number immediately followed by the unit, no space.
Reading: 22V
